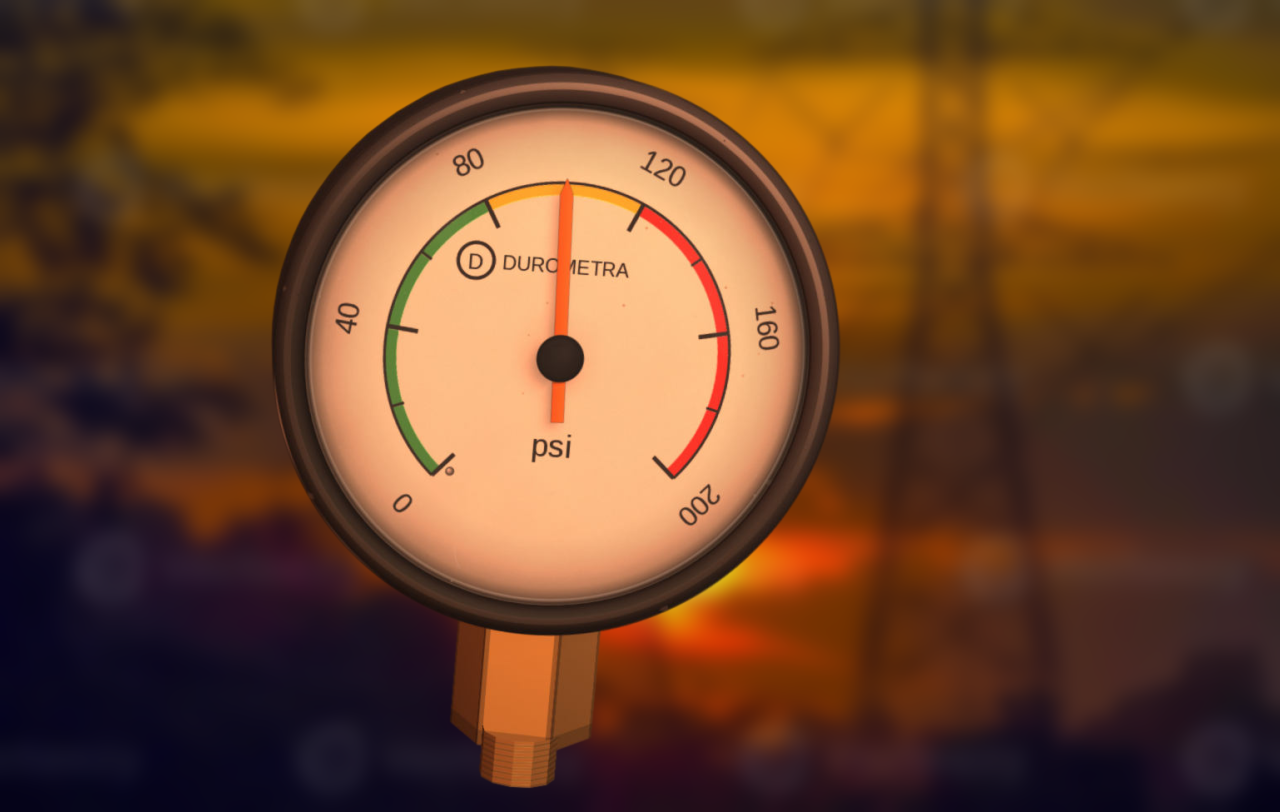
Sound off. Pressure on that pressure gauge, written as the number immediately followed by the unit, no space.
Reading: 100psi
